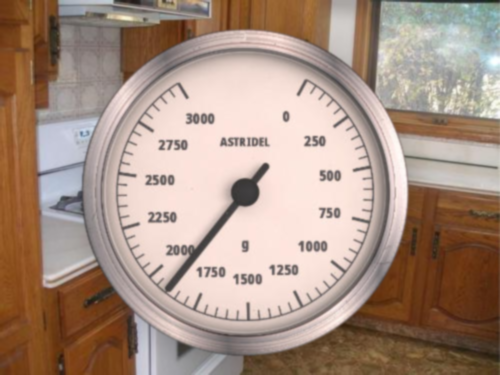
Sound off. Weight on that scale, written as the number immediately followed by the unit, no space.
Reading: 1900g
